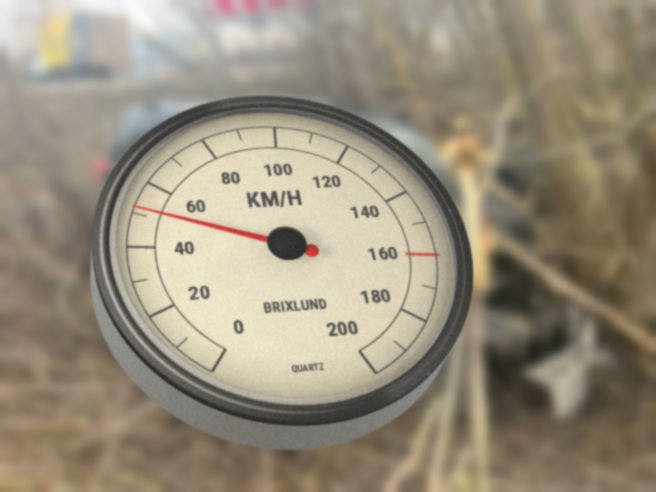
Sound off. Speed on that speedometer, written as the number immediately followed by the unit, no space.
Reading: 50km/h
